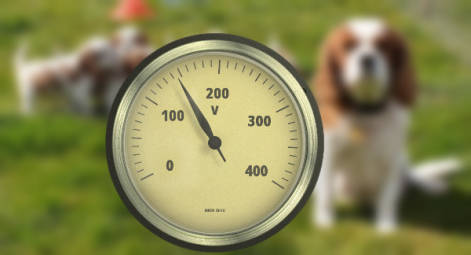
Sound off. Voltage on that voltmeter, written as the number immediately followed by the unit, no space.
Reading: 145V
